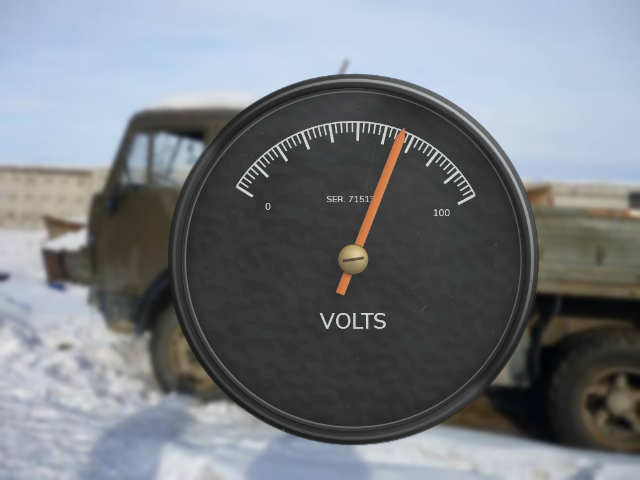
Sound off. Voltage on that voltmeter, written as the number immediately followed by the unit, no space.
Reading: 66V
